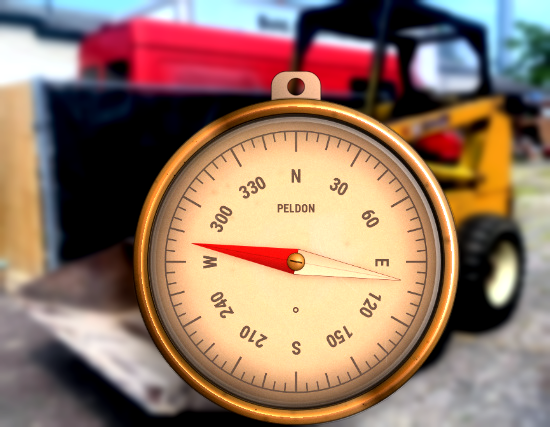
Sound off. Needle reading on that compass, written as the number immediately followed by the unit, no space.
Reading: 280°
